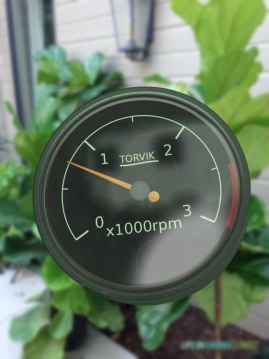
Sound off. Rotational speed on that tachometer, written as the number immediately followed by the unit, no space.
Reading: 750rpm
